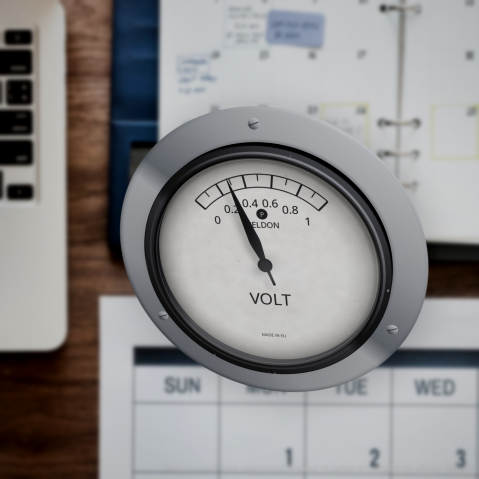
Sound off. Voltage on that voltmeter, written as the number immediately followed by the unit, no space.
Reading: 0.3V
